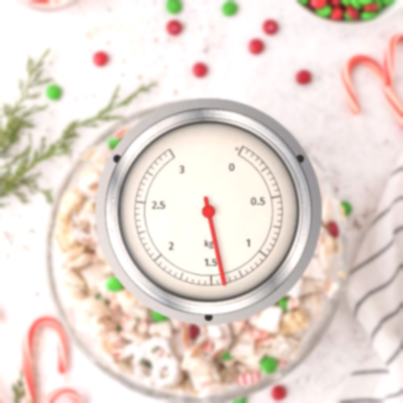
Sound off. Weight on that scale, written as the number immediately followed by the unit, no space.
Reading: 1.4kg
